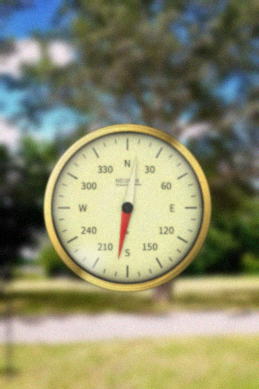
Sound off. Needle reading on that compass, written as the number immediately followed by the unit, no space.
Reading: 190°
